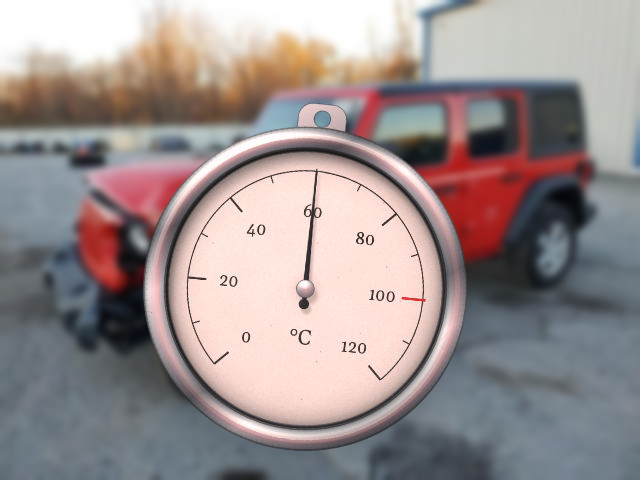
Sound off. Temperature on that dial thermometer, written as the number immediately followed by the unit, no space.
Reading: 60°C
